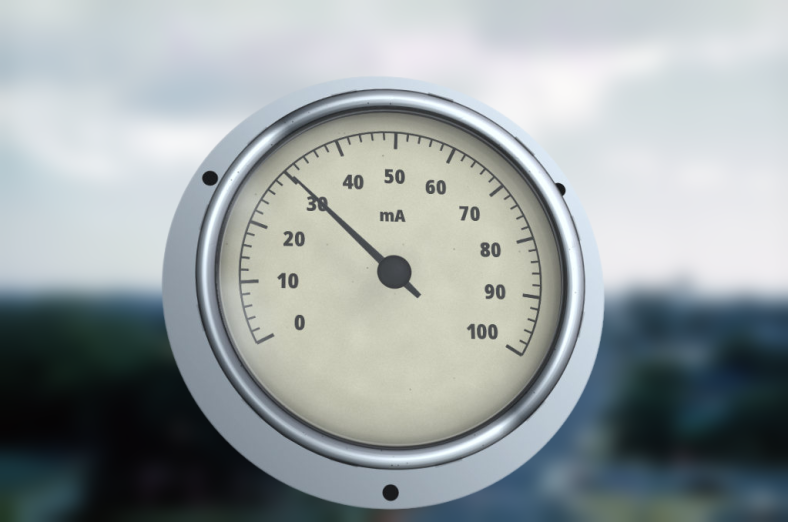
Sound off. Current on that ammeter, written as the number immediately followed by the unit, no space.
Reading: 30mA
